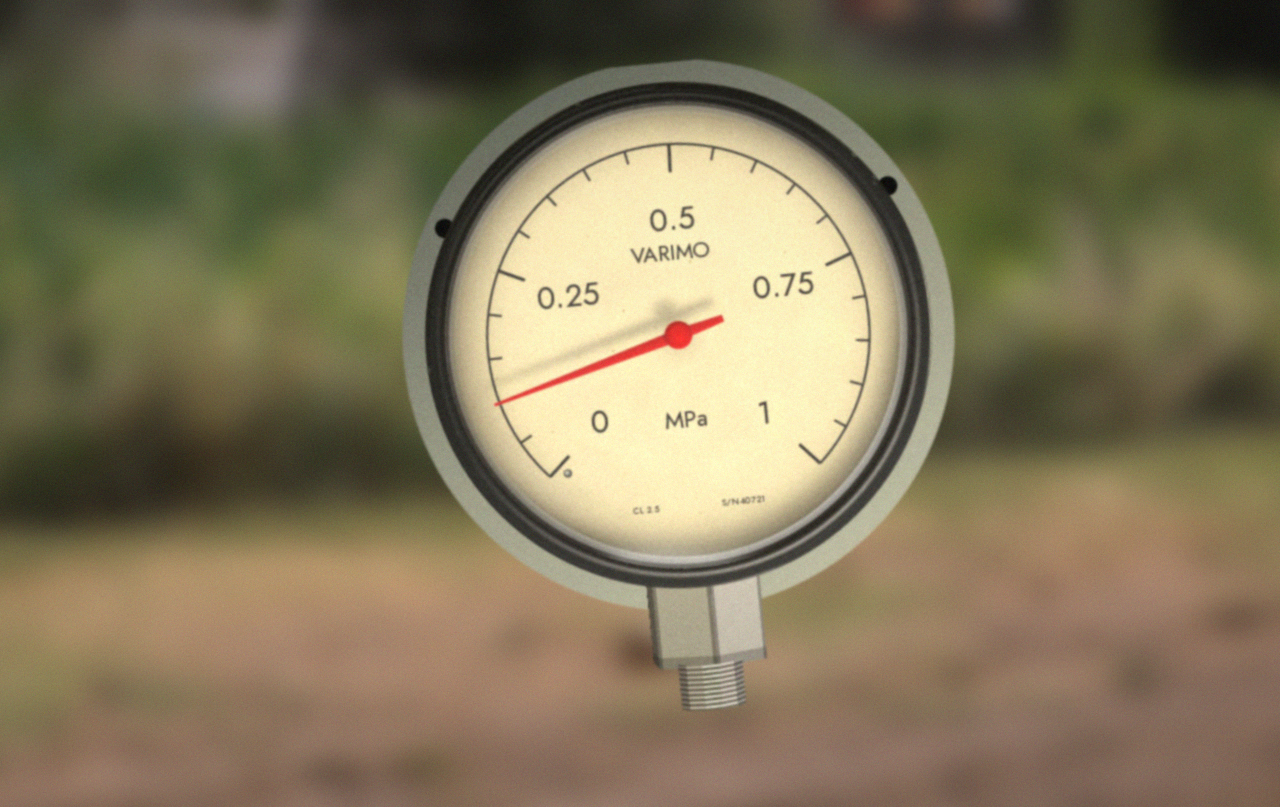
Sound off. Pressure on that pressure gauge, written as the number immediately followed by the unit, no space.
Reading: 0.1MPa
